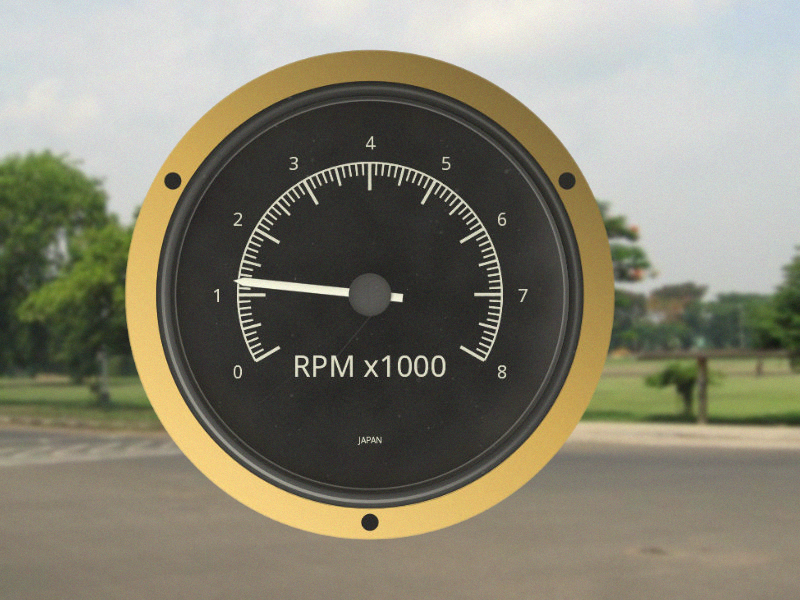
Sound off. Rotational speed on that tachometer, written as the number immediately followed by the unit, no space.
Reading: 1200rpm
